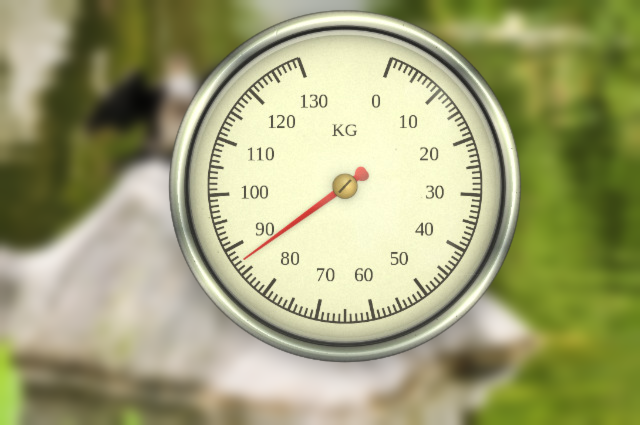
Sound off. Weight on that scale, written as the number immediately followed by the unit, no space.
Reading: 87kg
